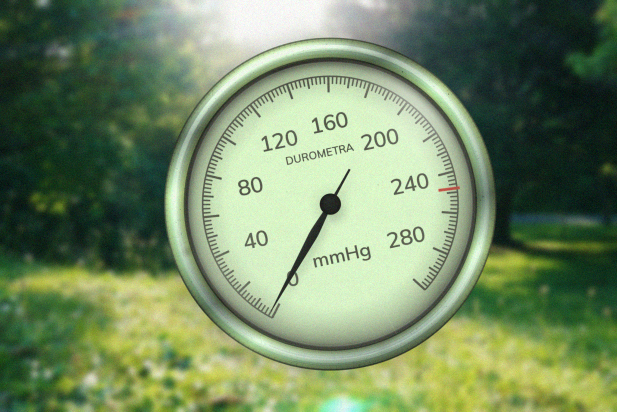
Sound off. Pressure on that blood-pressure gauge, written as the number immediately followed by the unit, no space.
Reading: 2mmHg
